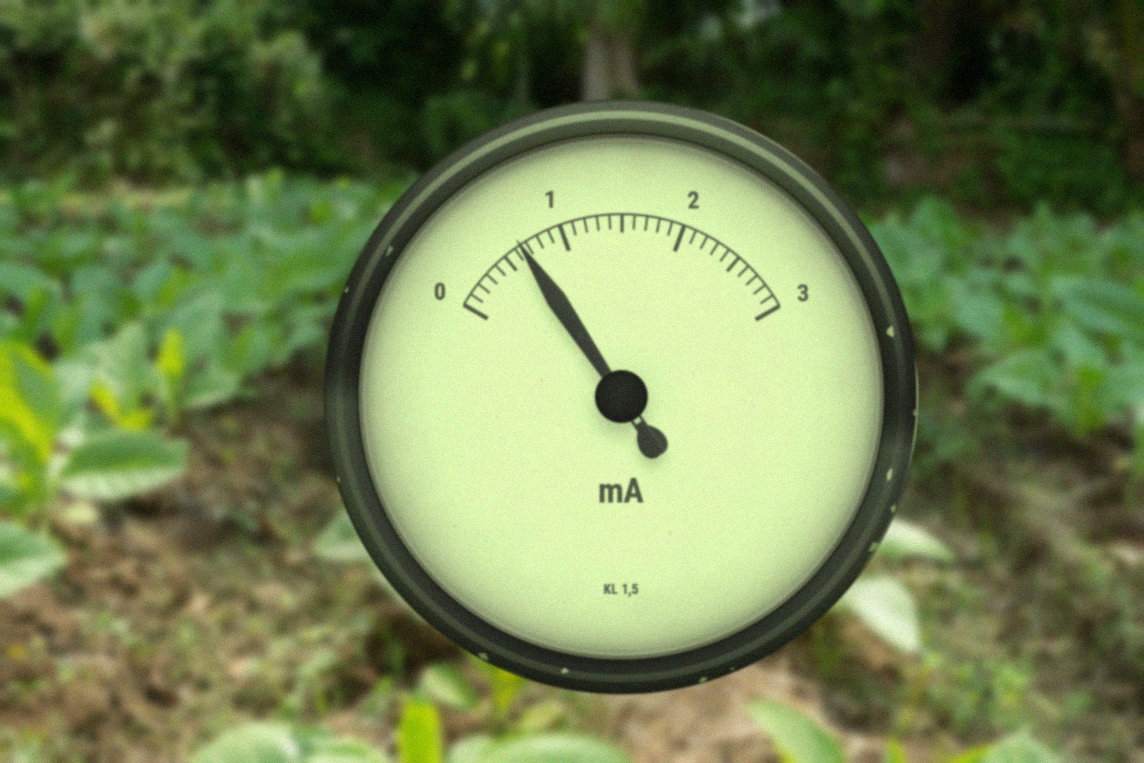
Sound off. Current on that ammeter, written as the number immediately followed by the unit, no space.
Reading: 0.65mA
